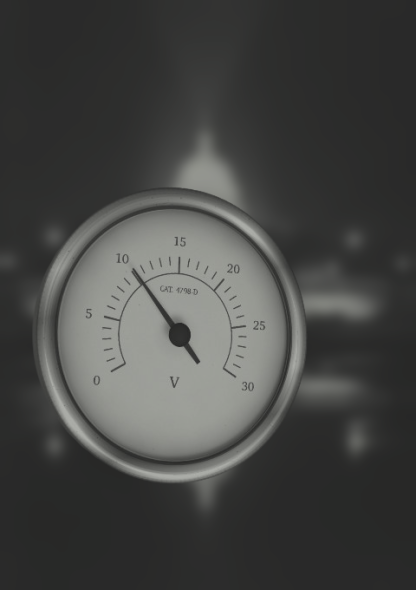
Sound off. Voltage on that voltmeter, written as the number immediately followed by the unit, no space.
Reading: 10V
